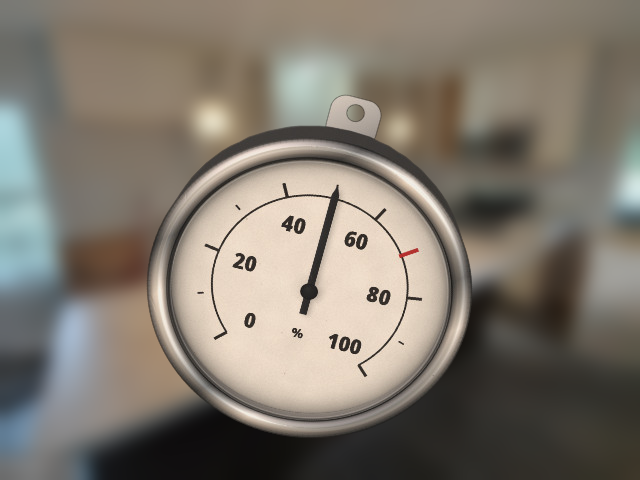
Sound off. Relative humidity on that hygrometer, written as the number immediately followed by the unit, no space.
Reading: 50%
